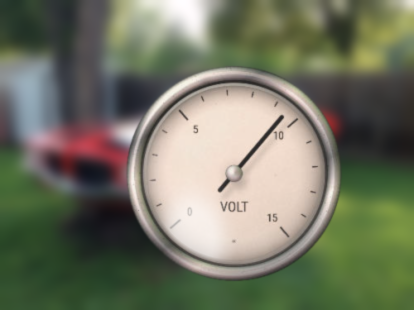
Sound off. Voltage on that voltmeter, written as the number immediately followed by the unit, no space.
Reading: 9.5V
